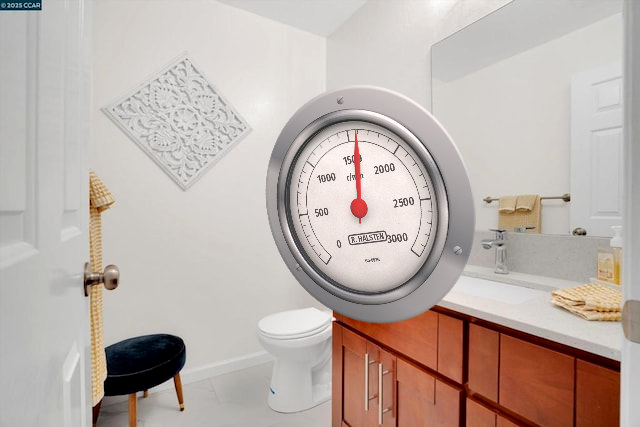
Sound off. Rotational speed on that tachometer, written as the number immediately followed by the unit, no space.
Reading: 1600rpm
